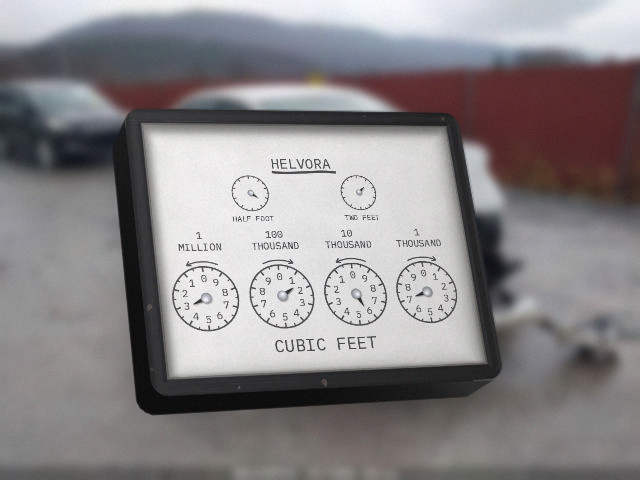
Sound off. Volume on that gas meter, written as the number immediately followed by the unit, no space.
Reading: 315700ft³
